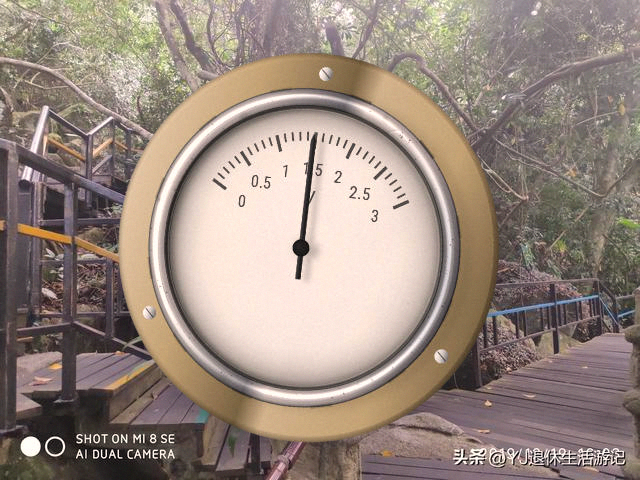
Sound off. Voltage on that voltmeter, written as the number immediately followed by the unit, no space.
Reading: 1.5V
